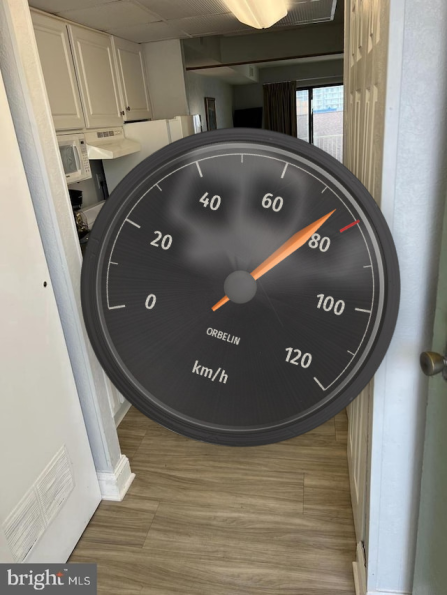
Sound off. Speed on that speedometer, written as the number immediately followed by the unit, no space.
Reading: 75km/h
